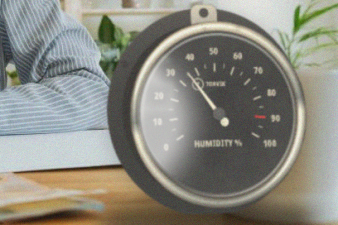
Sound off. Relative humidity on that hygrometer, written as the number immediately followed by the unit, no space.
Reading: 35%
